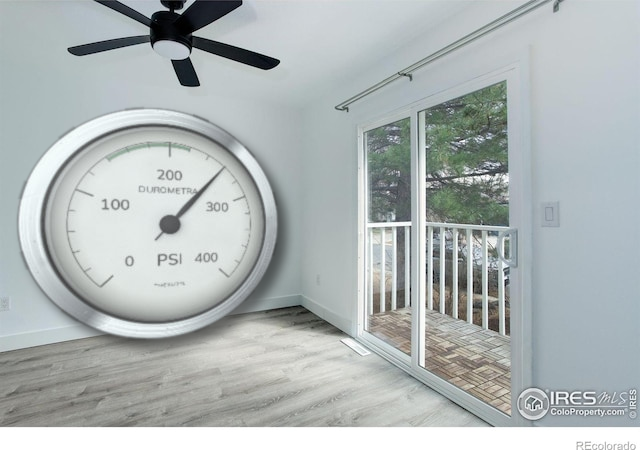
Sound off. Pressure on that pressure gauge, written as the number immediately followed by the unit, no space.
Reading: 260psi
